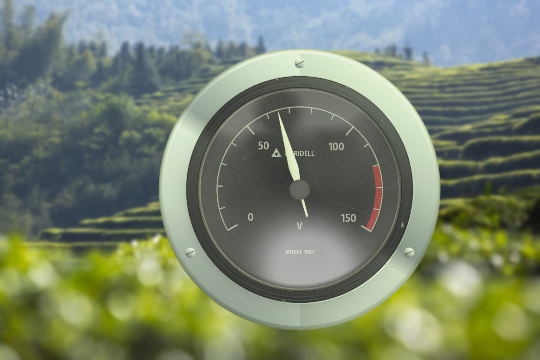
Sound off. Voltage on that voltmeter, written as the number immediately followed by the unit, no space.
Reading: 65V
